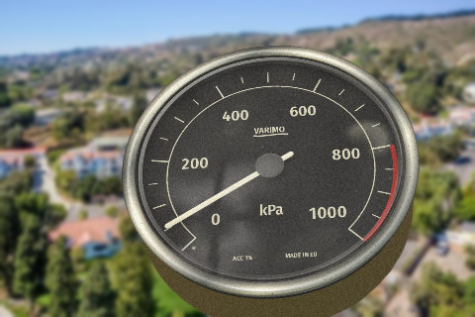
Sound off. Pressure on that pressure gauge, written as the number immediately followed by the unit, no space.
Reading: 50kPa
